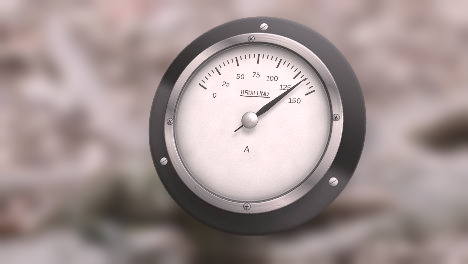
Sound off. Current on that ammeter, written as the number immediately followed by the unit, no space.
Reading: 135A
